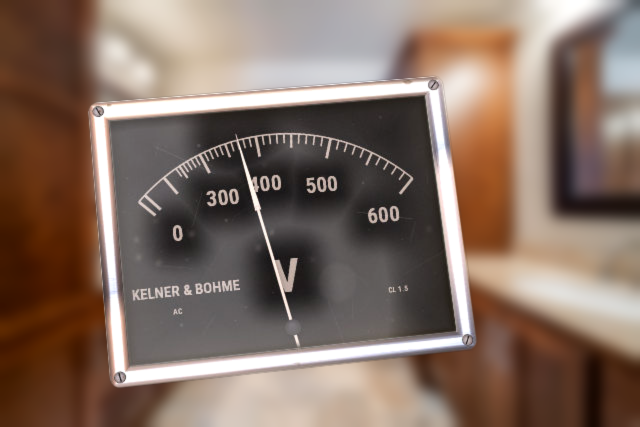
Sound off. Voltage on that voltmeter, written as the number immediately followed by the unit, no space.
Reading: 370V
